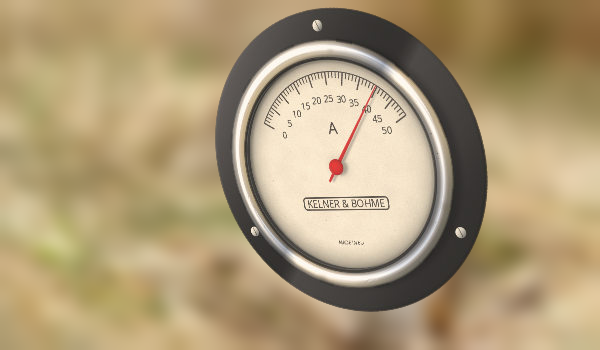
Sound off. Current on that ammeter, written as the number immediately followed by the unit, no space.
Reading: 40A
